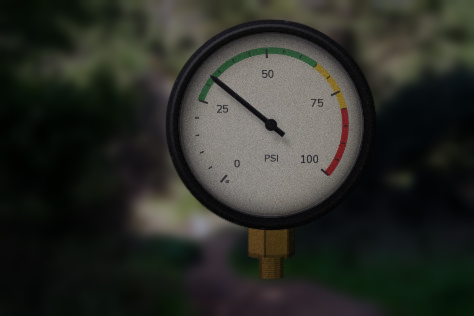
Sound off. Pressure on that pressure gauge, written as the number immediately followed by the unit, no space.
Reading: 32.5psi
